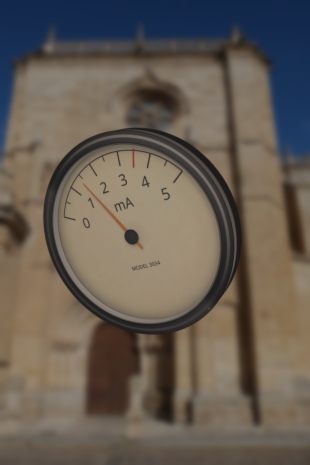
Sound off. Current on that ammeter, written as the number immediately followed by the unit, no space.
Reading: 1.5mA
